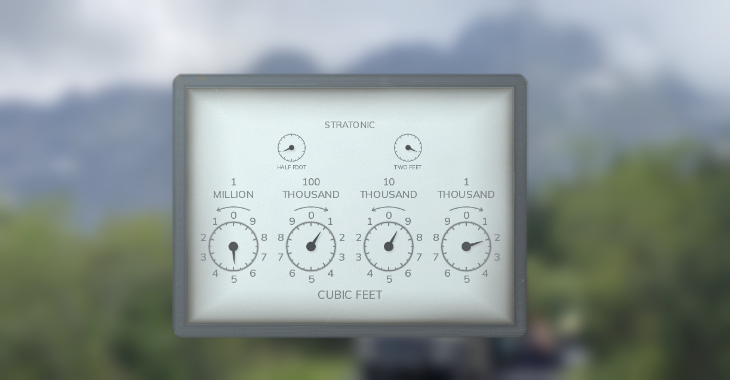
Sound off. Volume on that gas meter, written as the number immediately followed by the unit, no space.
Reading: 509200ft³
